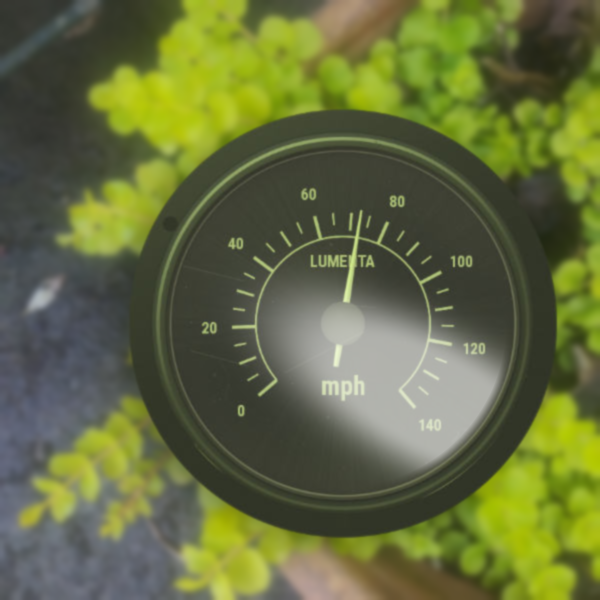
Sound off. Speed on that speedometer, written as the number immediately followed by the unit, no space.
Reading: 72.5mph
